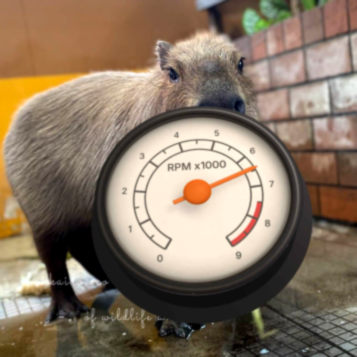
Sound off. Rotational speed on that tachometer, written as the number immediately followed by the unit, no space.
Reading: 6500rpm
